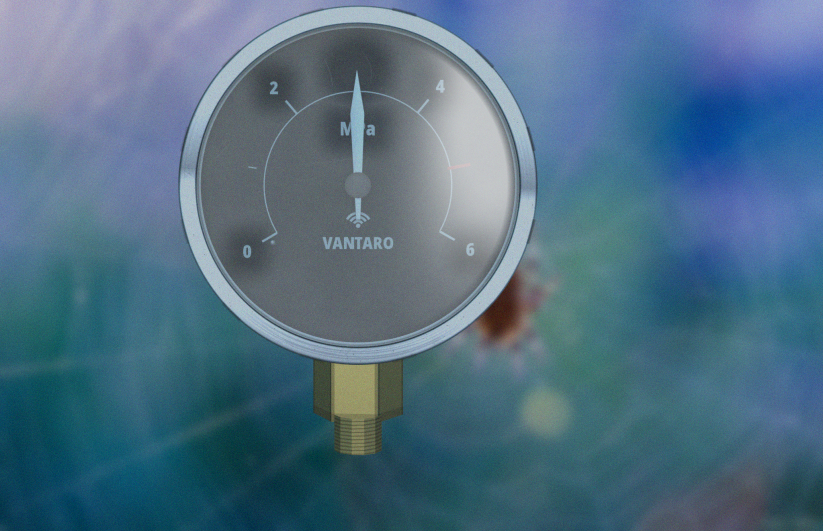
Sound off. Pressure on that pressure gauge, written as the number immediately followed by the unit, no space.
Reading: 3MPa
